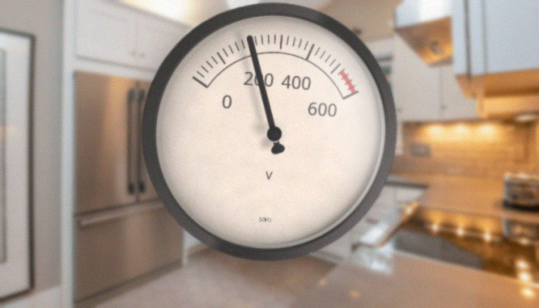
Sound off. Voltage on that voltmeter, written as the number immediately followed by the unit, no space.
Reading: 200V
